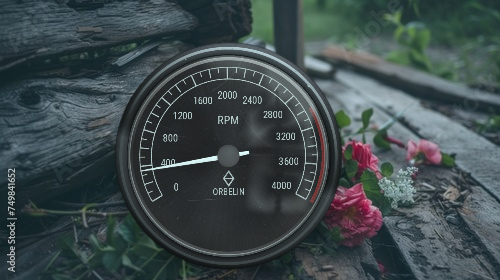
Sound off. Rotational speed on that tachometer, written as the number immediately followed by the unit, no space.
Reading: 350rpm
